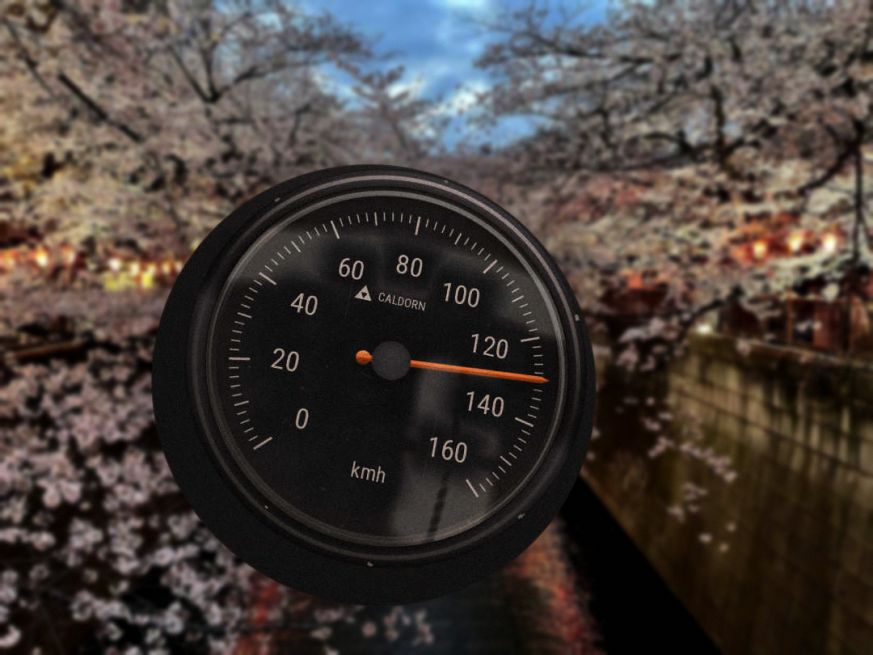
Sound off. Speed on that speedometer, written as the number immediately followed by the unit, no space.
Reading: 130km/h
